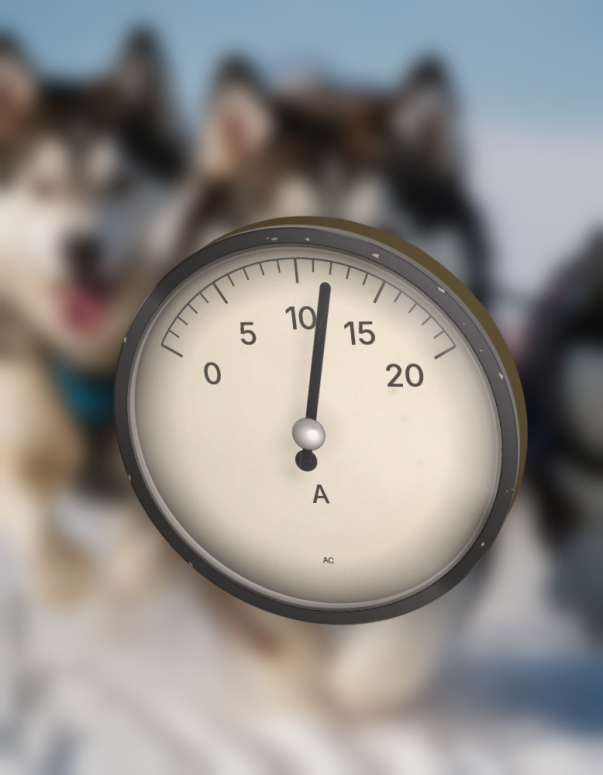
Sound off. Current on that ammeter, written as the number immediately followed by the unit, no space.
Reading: 12A
